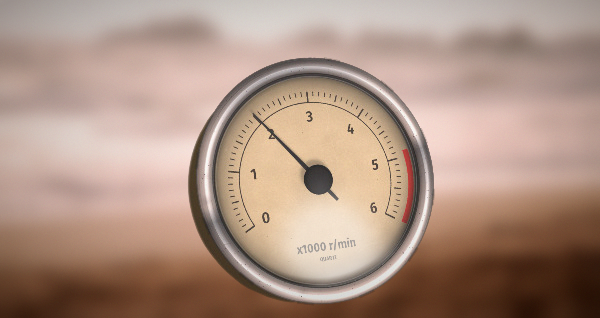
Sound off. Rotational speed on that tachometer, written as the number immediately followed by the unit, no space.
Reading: 2000rpm
